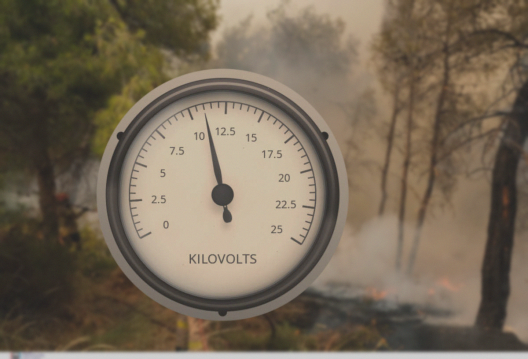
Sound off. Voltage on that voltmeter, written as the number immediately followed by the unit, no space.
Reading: 11kV
